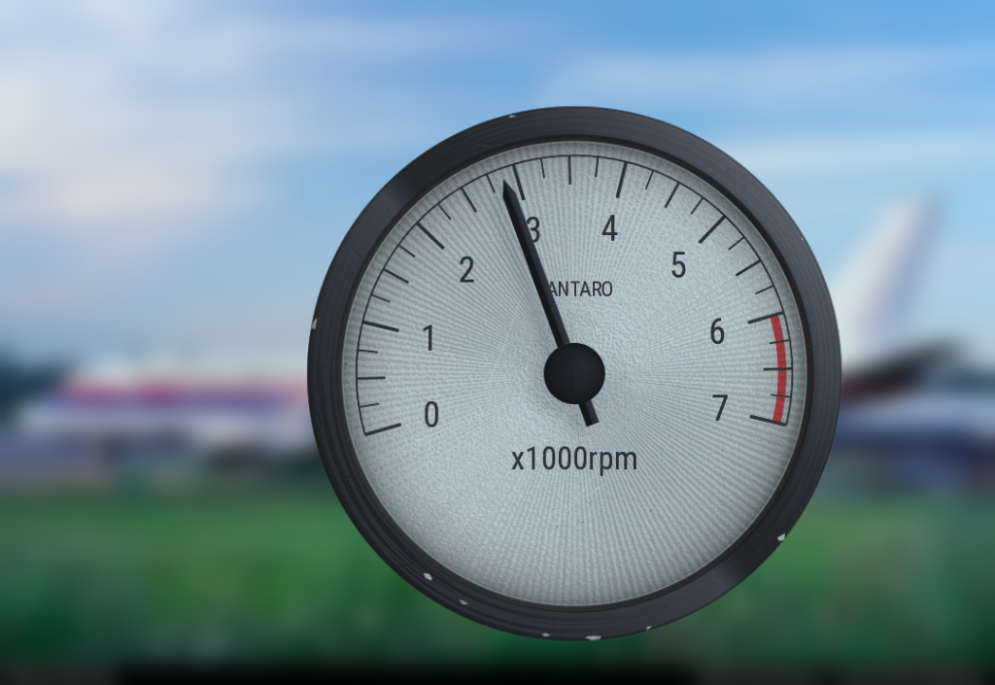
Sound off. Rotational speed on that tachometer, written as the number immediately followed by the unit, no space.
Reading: 2875rpm
